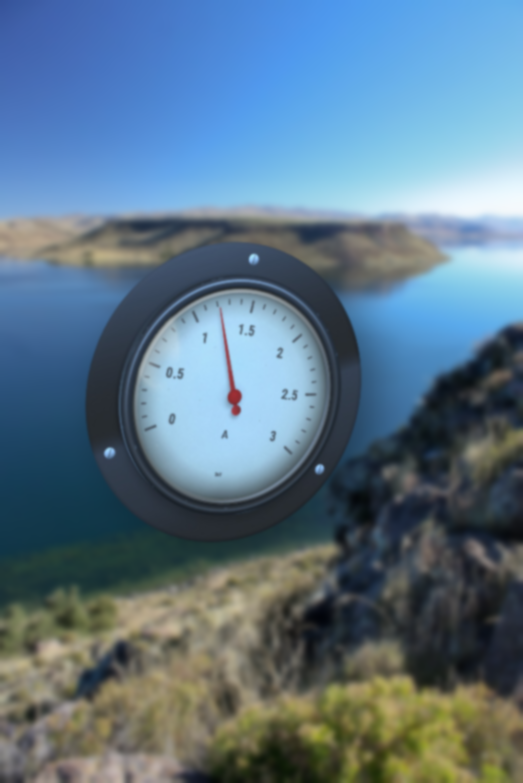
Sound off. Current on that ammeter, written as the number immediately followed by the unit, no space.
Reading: 1.2A
